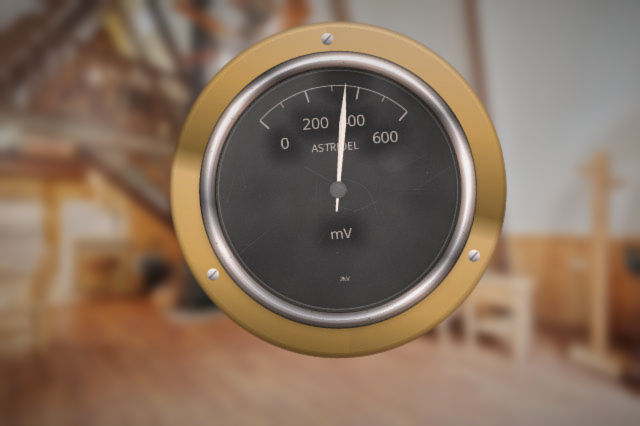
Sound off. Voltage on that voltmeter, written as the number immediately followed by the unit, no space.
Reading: 350mV
